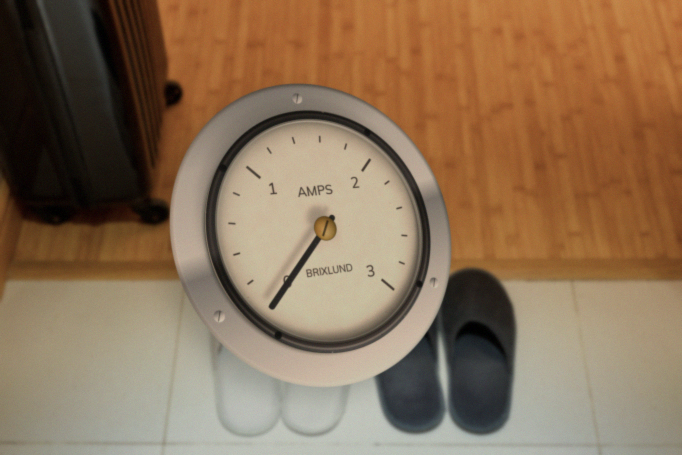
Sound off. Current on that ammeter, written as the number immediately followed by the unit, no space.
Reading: 0A
